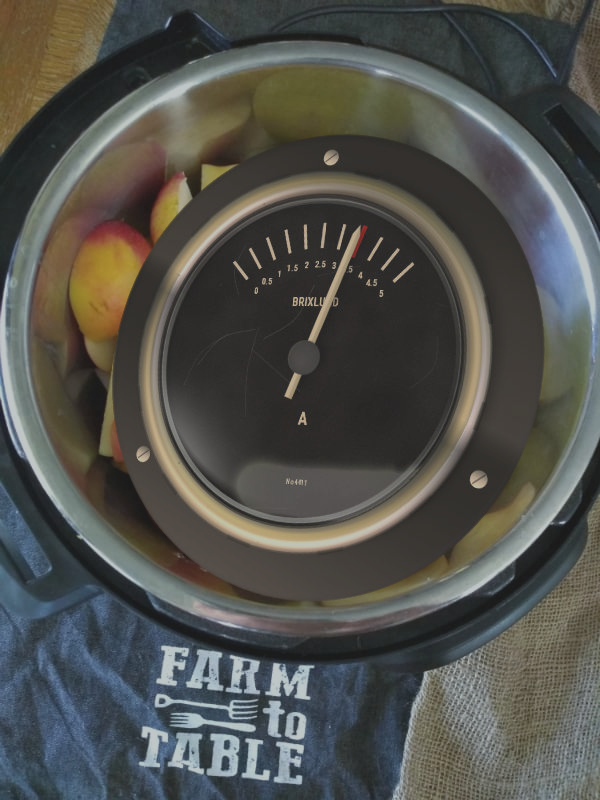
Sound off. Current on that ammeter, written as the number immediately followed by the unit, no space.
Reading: 3.5A
